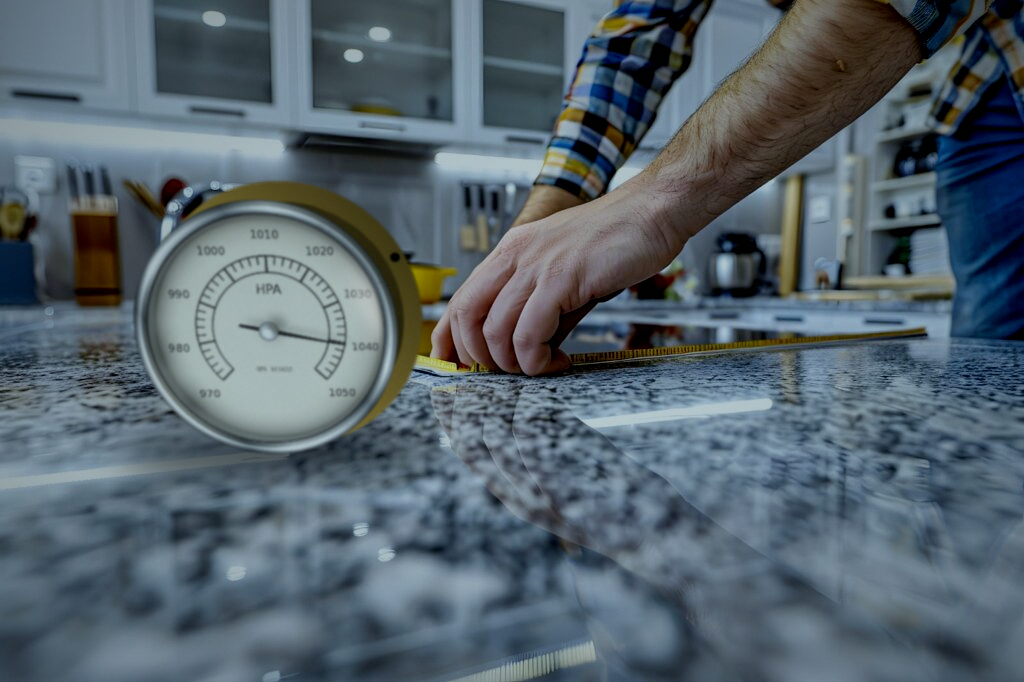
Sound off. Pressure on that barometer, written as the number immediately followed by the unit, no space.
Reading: 1040hPa
